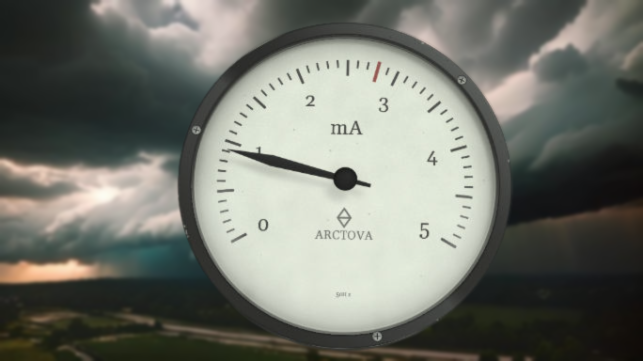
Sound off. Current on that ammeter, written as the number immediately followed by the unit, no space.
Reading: 0.9mA
